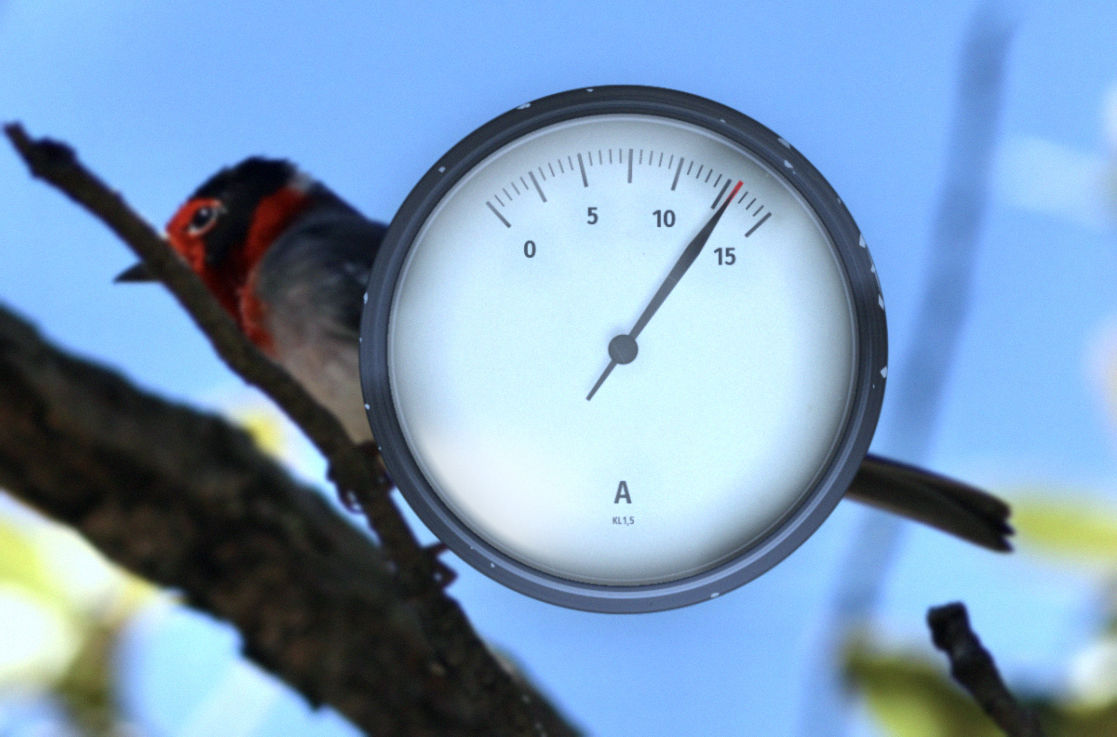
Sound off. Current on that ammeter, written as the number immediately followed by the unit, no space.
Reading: 13A
